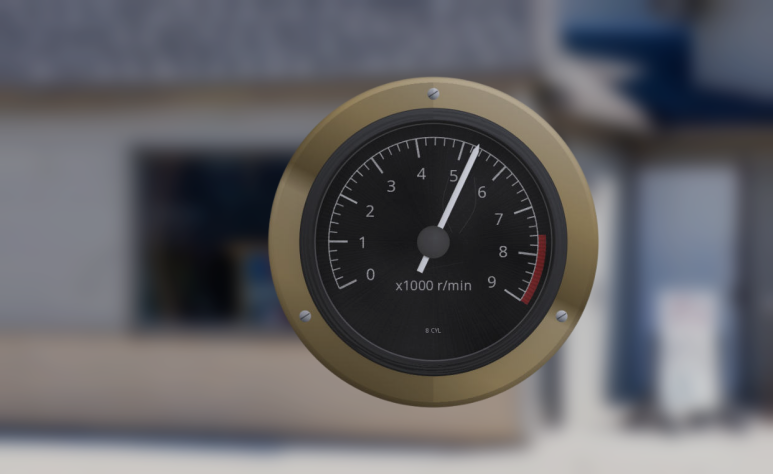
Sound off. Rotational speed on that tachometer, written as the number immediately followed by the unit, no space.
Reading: 5300rpm
